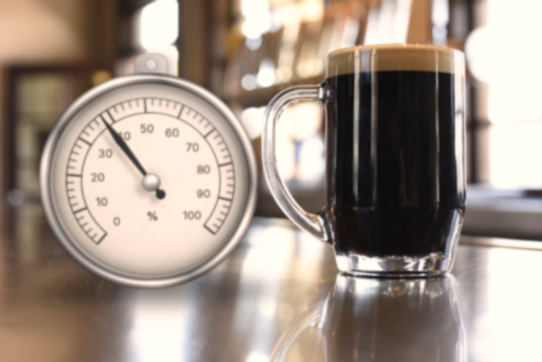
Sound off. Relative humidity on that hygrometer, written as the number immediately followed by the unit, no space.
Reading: 38%
